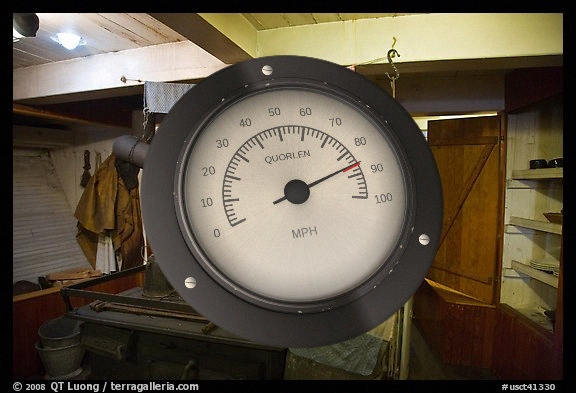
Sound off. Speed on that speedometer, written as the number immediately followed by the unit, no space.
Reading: 86mph
